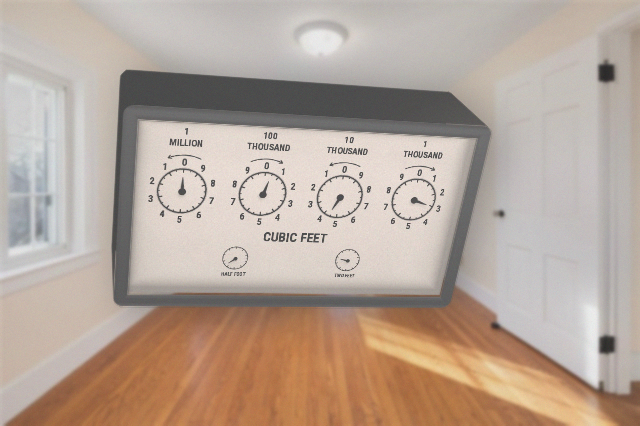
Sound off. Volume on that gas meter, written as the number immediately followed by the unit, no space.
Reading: 4300ft³
